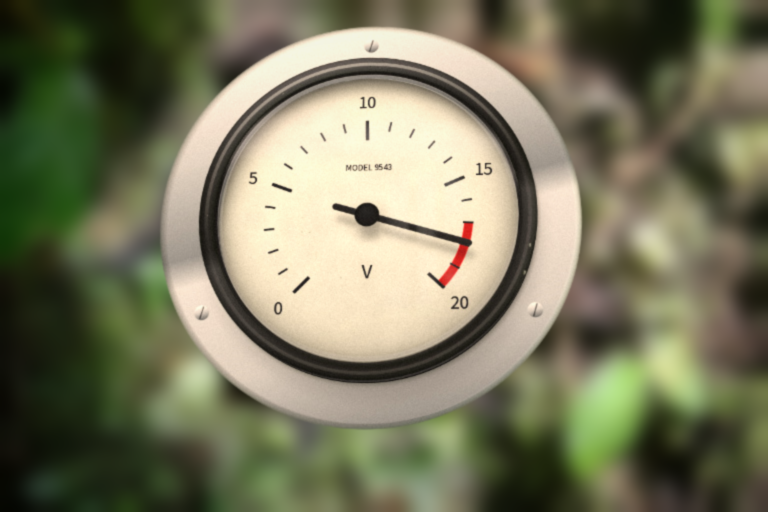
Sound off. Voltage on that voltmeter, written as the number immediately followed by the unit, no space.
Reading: 18V
